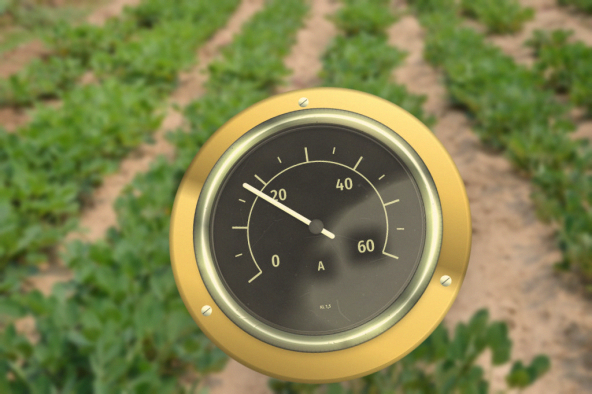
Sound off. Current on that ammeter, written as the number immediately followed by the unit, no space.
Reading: 17.5A
